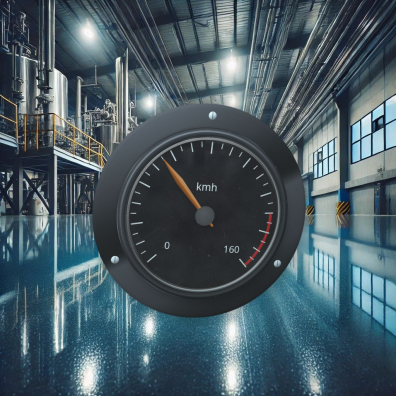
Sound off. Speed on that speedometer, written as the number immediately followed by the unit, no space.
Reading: 55km/h
